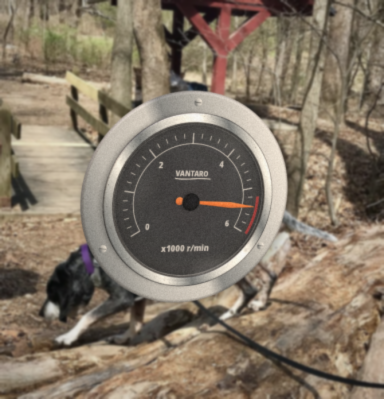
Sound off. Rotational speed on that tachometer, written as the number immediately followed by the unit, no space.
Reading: 5400rpm
